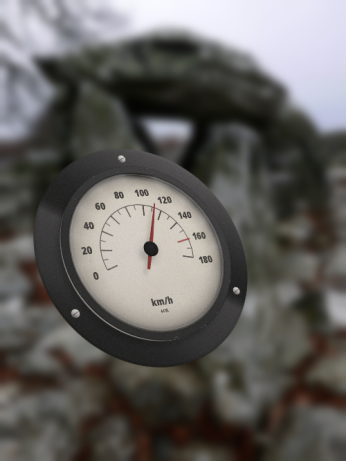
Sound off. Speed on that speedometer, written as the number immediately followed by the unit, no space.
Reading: 110km/h
